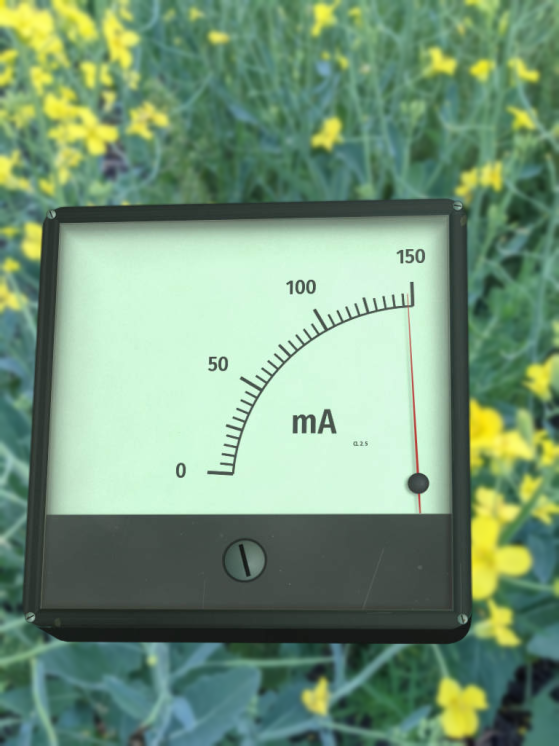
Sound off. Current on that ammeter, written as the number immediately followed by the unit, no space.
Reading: 147.5mA
